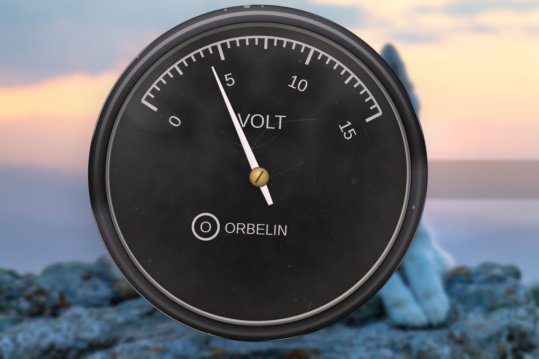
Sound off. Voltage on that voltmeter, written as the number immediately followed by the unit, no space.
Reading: 4.25V
